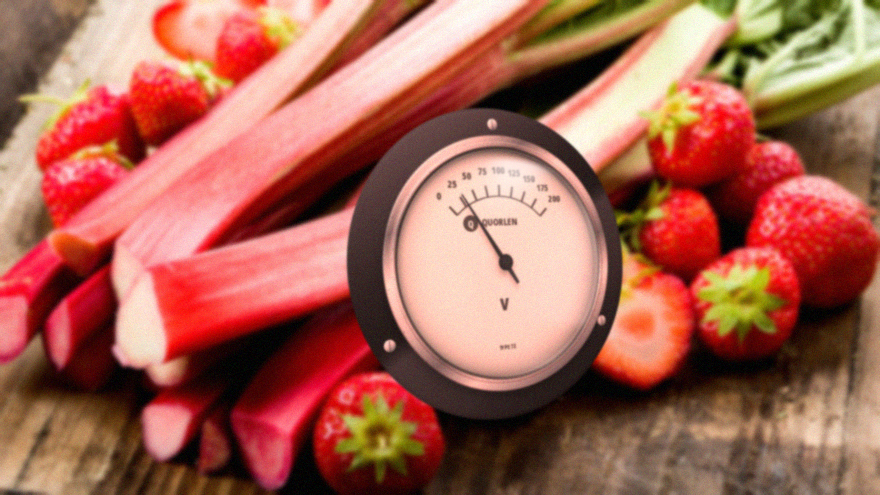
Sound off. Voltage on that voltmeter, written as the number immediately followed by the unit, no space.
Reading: 25V
